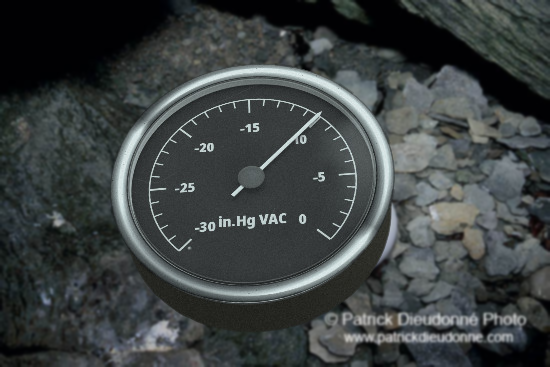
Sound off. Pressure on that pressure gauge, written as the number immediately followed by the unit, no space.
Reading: -10inHg
